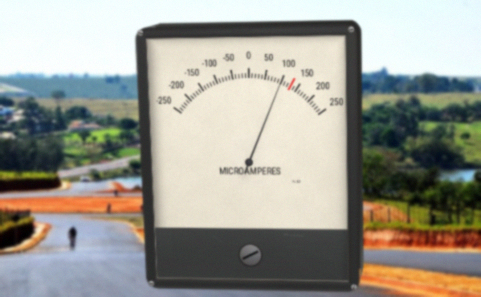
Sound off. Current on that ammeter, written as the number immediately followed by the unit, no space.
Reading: 100µA
